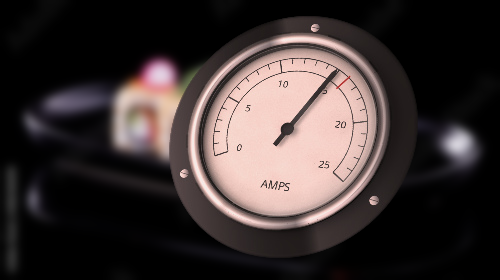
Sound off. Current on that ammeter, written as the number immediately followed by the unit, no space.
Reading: 15A
